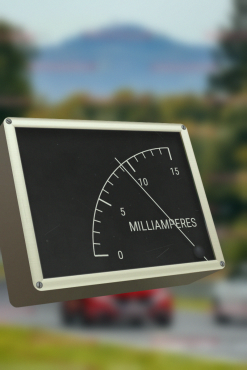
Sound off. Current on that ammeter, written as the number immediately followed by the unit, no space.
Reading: 9mA
